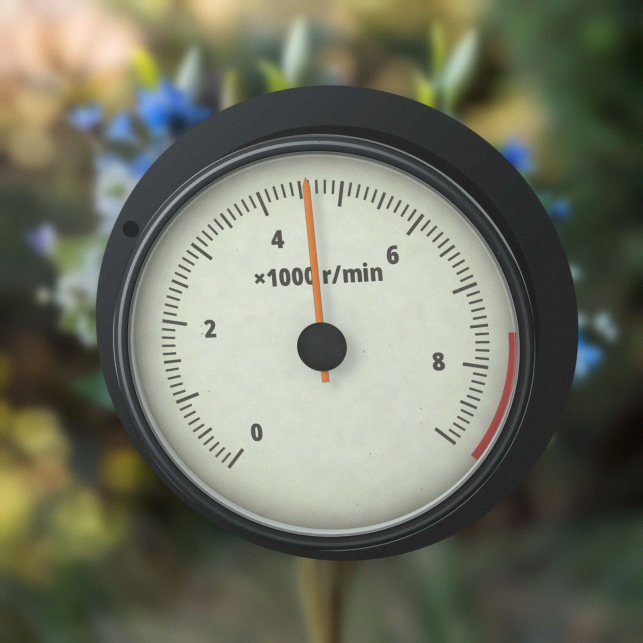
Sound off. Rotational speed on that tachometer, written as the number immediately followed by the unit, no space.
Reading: 4600rpm
